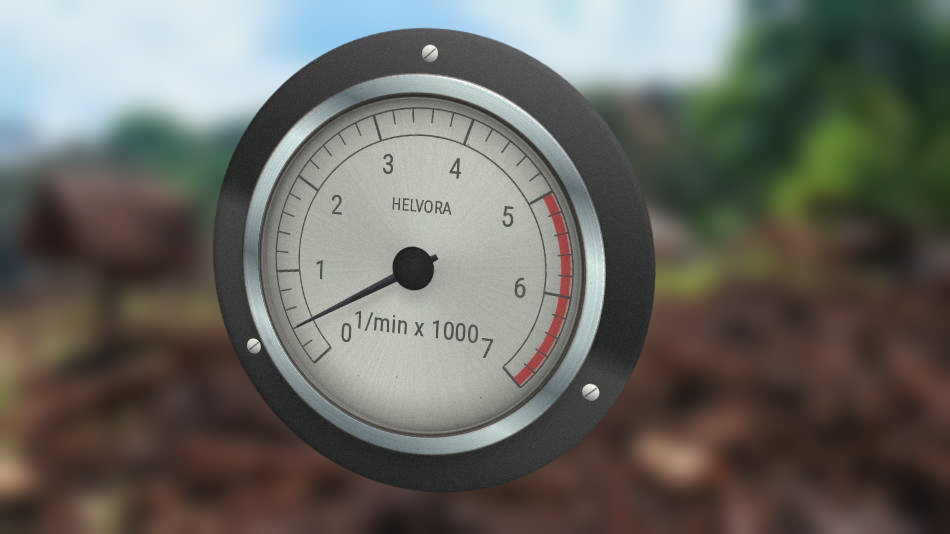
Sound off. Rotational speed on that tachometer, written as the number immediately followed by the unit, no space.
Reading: 400rpm
